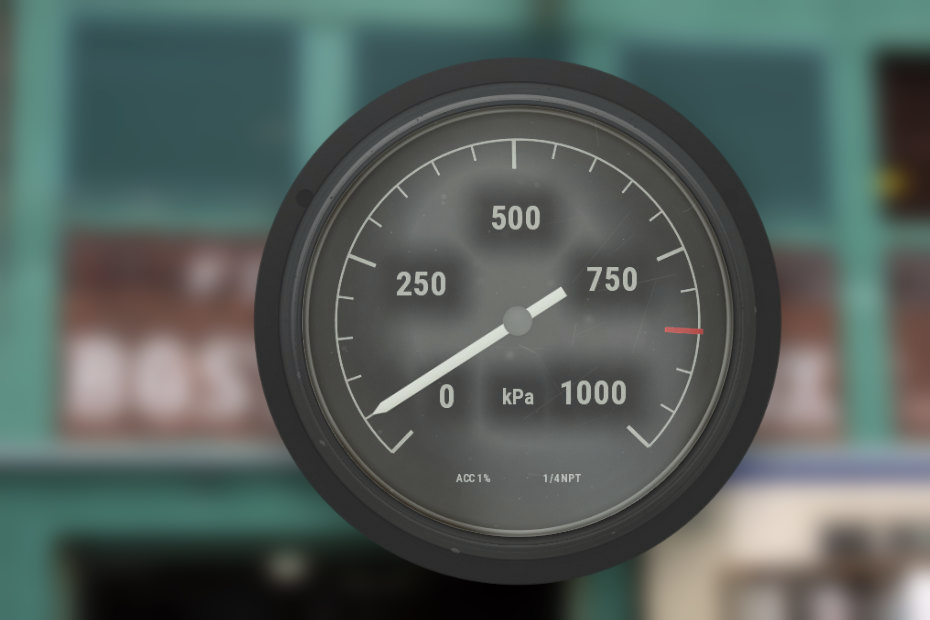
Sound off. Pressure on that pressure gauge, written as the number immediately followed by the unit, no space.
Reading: 50kPa
